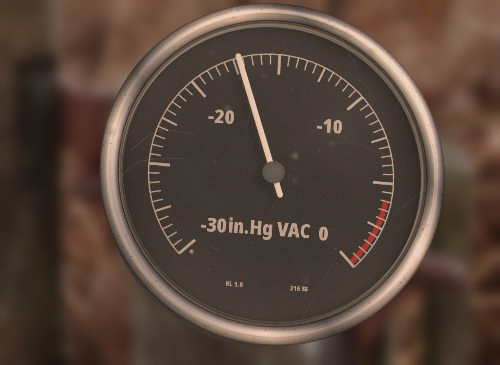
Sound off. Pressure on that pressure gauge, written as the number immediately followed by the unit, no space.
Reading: -17.25inHg
